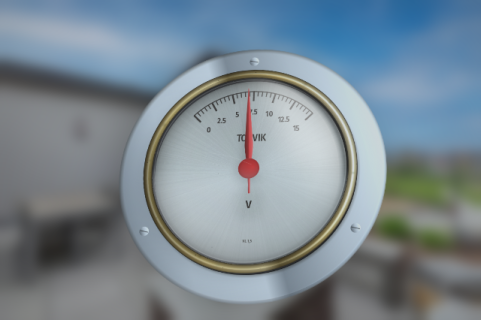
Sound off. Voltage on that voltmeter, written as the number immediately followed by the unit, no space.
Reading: 7V
